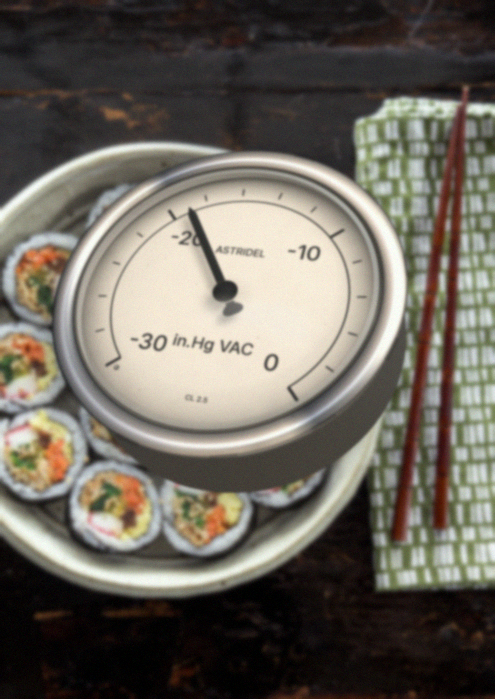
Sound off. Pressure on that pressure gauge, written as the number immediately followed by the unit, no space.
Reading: -19inHg
